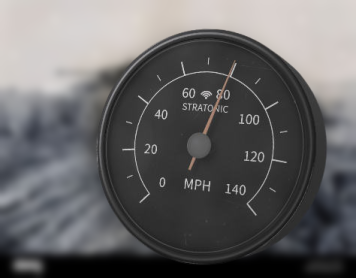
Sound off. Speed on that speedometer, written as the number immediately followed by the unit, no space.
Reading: 80mph
